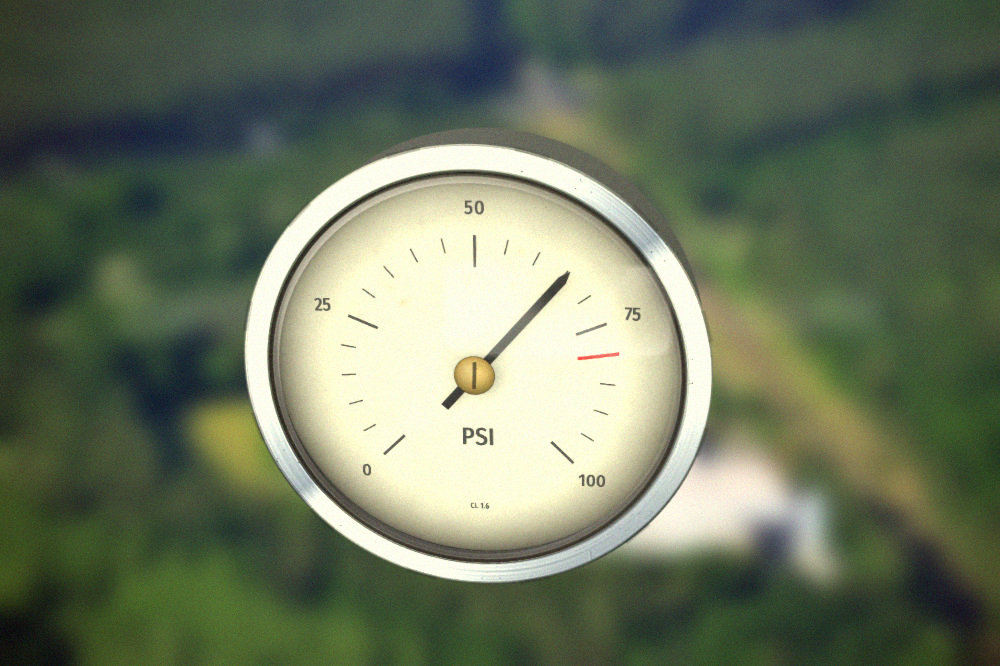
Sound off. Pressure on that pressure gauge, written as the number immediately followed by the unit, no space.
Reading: 65psi
